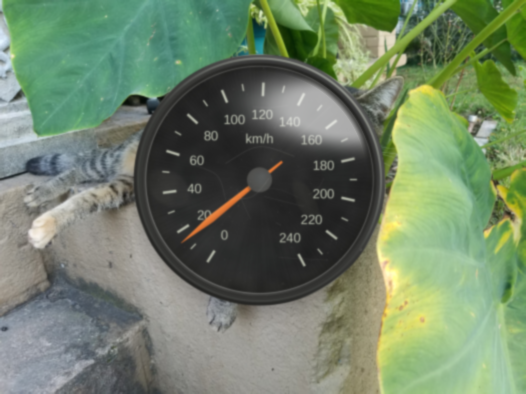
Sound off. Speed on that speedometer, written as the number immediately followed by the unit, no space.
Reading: 15km/h
